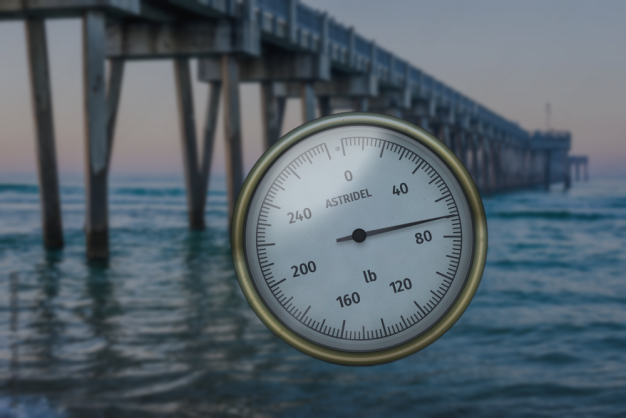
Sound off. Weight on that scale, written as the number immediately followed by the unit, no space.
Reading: 70lb
